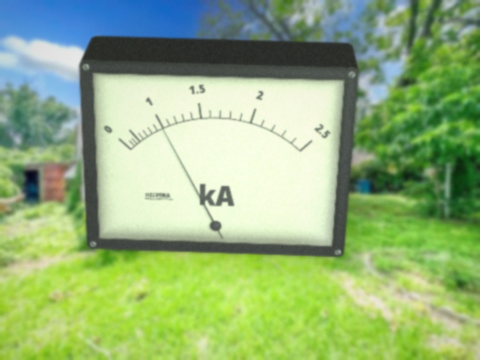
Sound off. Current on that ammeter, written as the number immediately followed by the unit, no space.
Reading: 1kA
